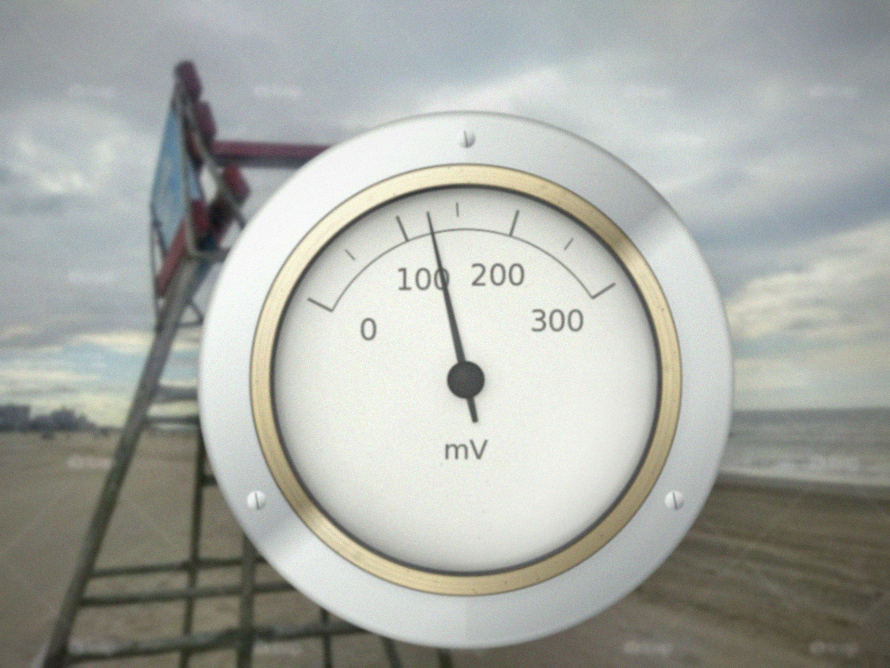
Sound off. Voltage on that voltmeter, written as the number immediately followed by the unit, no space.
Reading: 125mV
